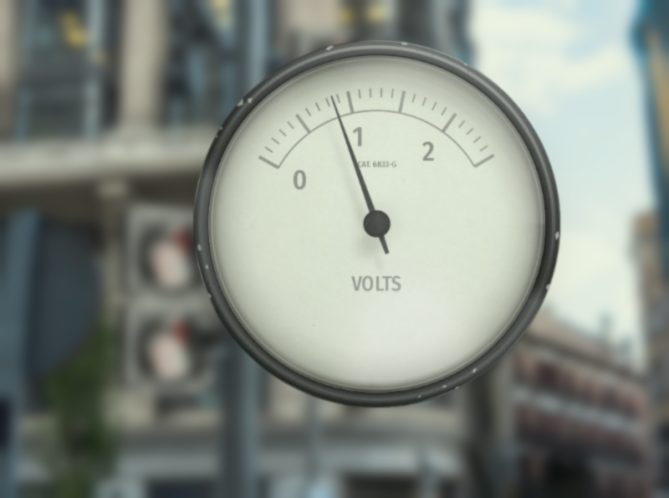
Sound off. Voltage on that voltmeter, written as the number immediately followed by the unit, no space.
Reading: 0.85V
